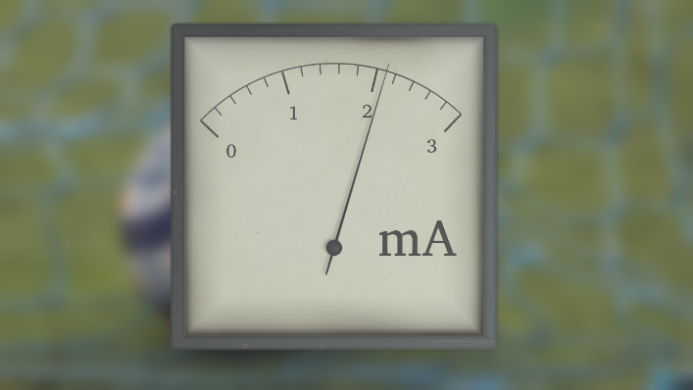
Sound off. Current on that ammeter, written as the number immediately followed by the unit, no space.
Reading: 2.1mA
